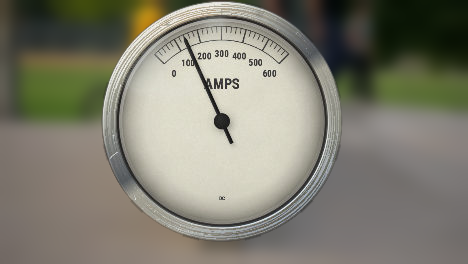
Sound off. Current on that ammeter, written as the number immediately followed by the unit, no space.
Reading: 140A
